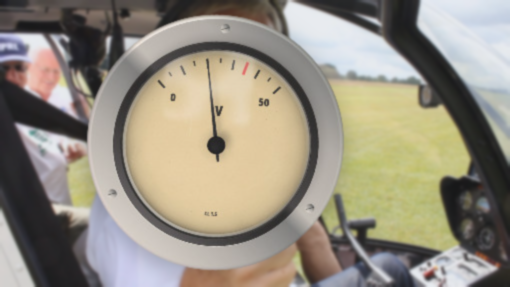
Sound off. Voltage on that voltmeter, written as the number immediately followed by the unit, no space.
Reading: 20V
